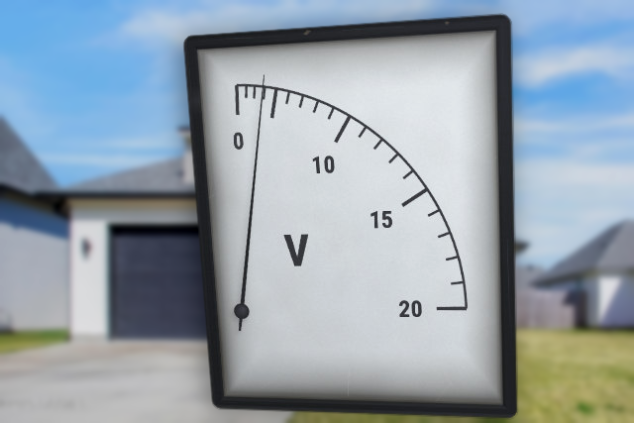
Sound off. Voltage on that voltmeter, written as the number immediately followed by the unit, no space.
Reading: 4V
